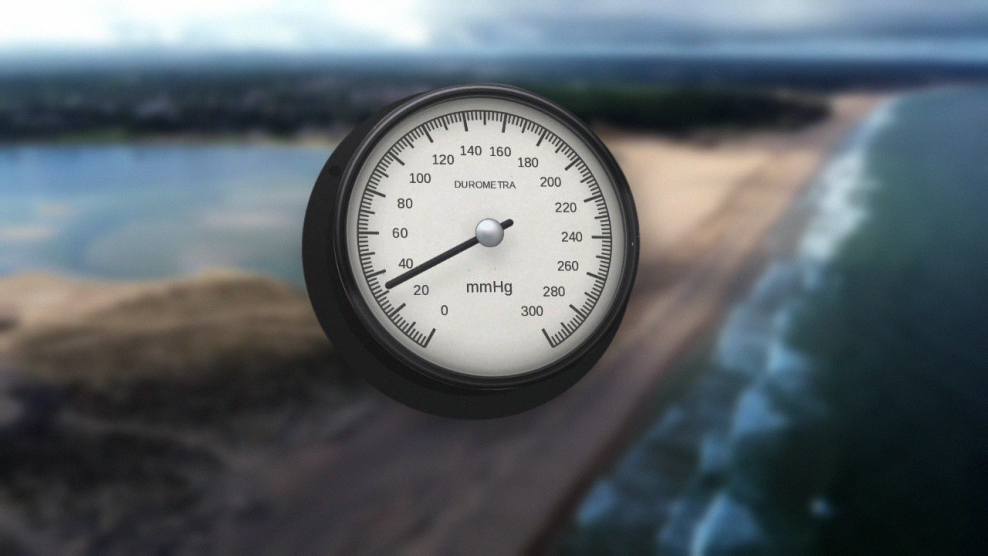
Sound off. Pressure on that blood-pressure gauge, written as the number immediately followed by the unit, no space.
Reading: 32mmHg
